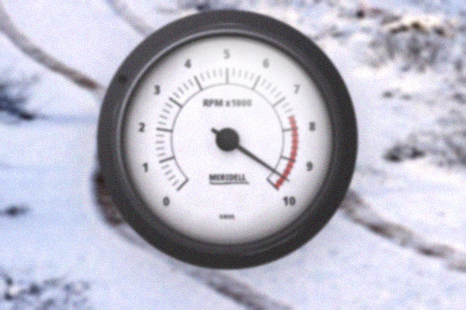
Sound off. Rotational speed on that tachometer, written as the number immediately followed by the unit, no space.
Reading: 9600rpm
